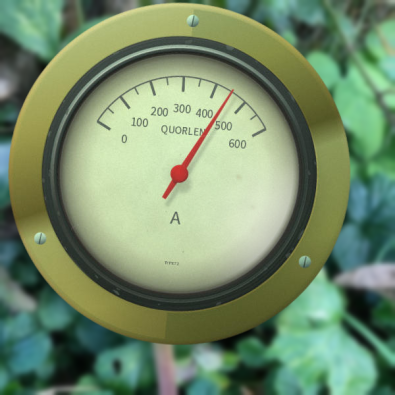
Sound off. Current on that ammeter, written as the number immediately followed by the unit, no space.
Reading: 450A
